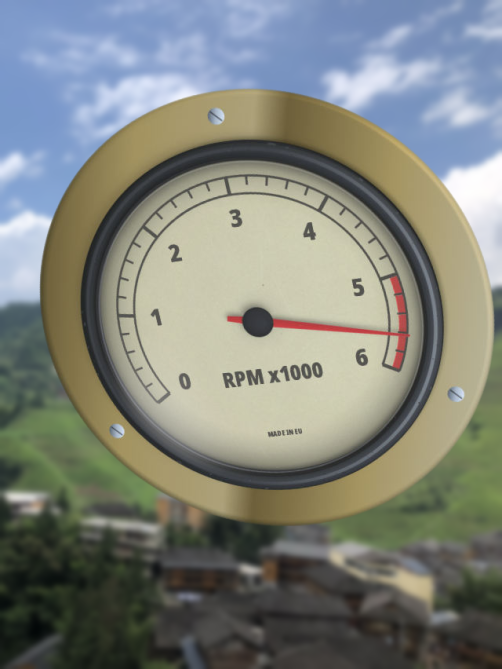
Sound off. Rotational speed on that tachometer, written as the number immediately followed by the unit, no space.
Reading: 5600rpm
